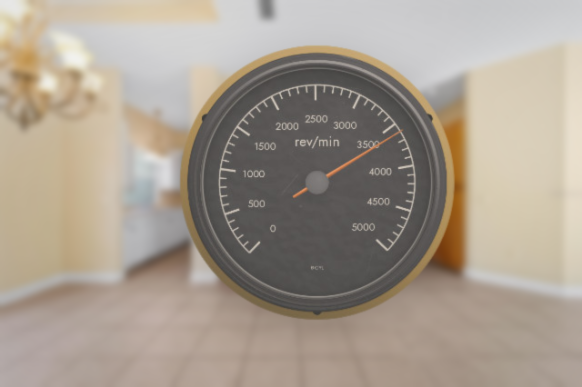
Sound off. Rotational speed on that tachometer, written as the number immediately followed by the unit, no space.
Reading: 3600rpm
